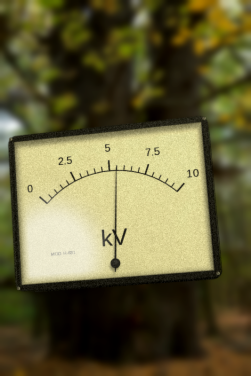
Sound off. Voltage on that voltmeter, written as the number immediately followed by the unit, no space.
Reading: 5.5kV
